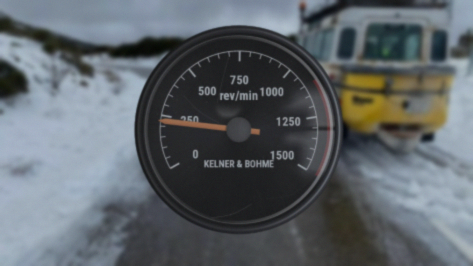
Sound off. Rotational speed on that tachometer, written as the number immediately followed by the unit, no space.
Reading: 225rpm
